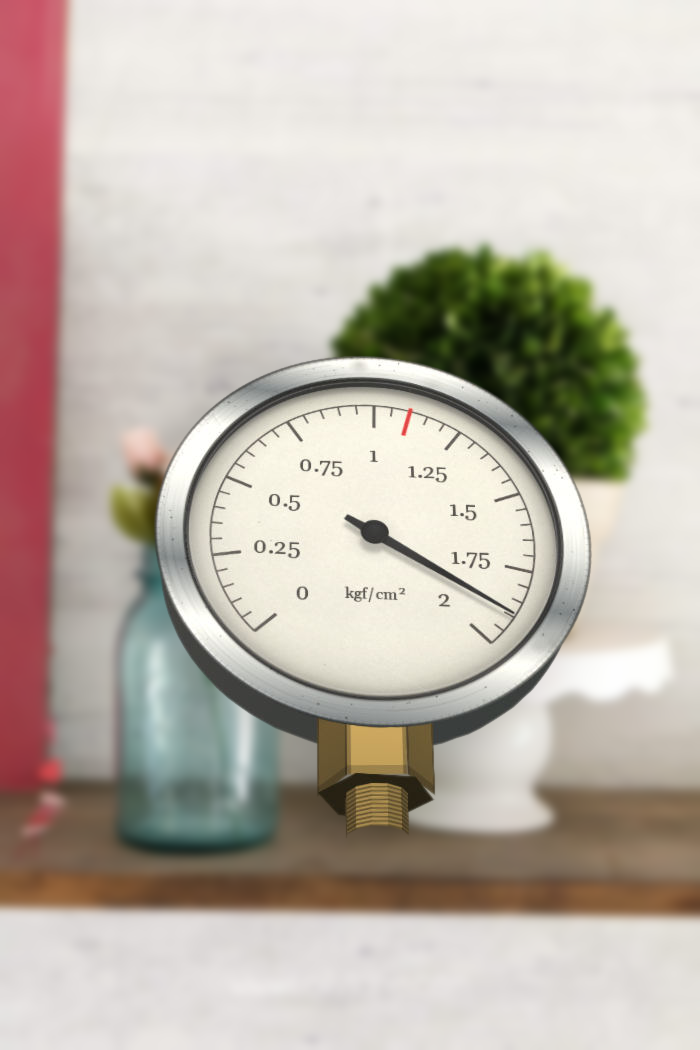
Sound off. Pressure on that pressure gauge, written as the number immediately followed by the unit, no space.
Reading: 1.9kg/cm²
